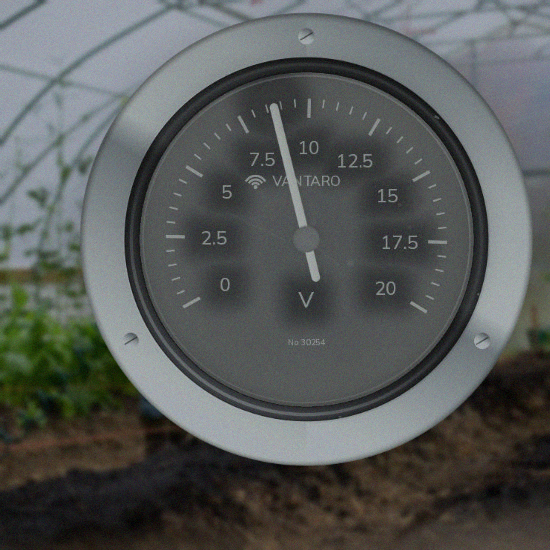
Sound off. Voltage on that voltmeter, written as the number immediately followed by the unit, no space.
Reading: 8.75V
